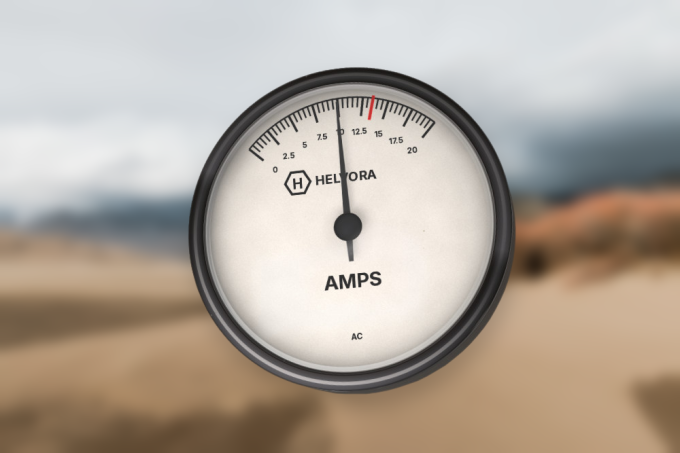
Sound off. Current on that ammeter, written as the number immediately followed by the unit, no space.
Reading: 10A
